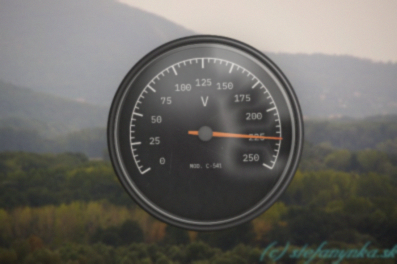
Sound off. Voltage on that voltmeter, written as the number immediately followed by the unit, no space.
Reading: 225V
